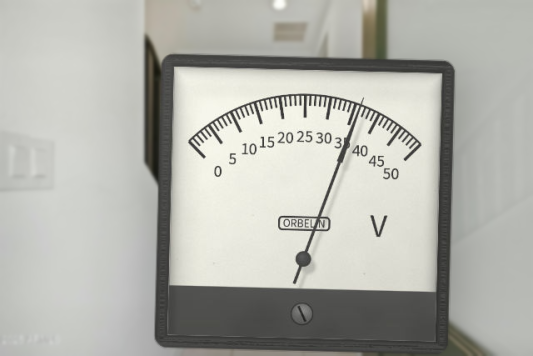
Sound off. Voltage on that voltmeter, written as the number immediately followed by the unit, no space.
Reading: 36V
